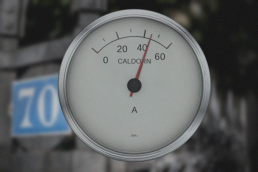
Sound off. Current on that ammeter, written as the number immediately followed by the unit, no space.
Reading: 45A
